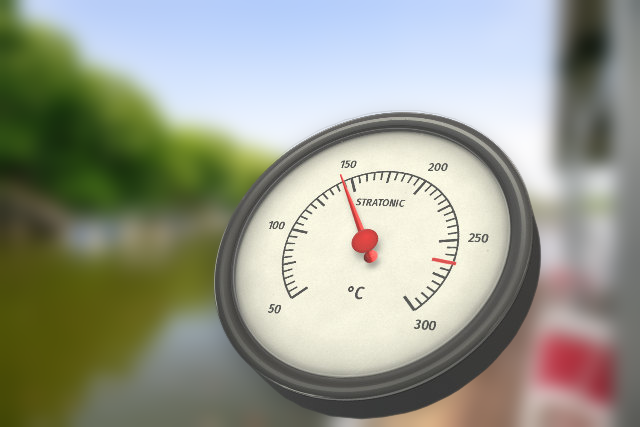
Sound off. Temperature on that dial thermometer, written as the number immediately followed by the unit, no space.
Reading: 145°C
